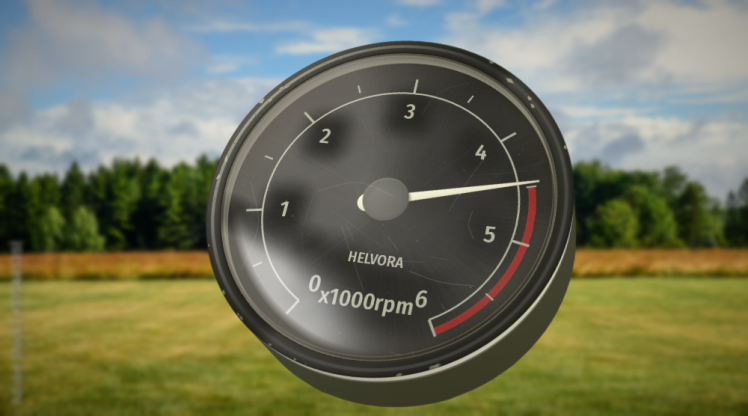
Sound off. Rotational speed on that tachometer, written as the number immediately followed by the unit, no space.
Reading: 4500rpm
